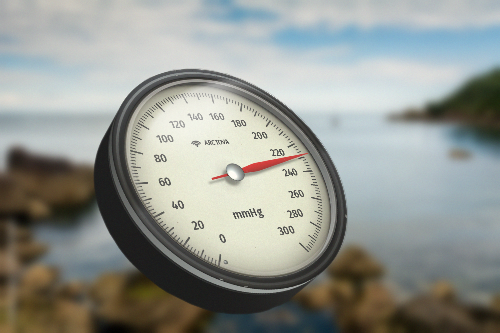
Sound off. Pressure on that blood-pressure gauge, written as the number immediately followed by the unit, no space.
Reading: 230mmHg
